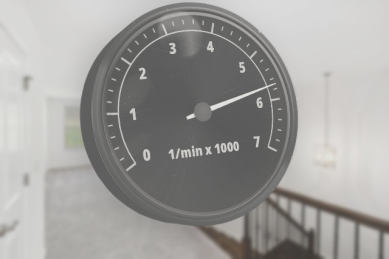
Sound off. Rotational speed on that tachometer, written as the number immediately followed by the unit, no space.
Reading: 5700rpm
